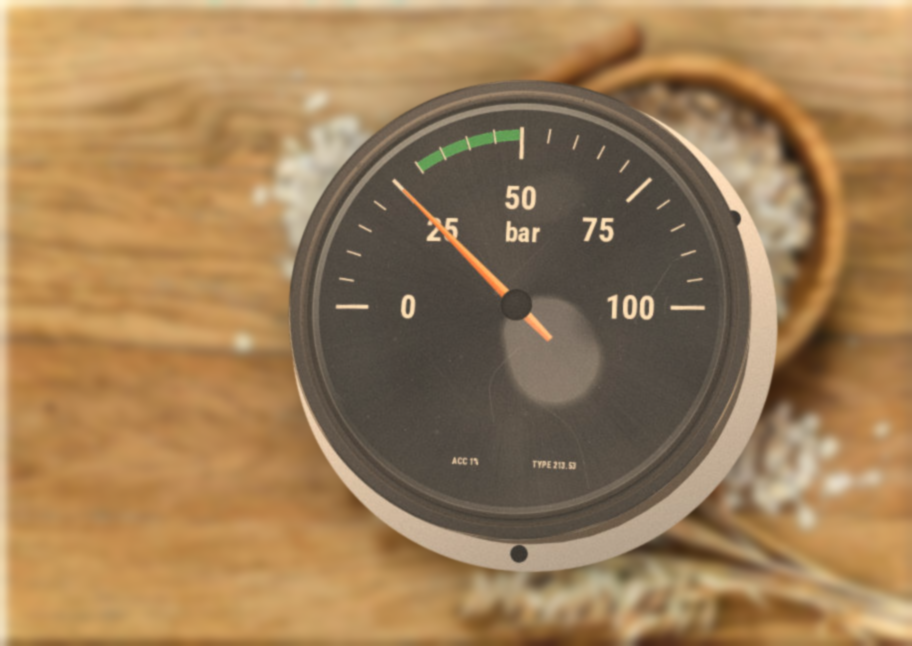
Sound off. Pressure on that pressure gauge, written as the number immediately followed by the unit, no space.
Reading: 25bar
